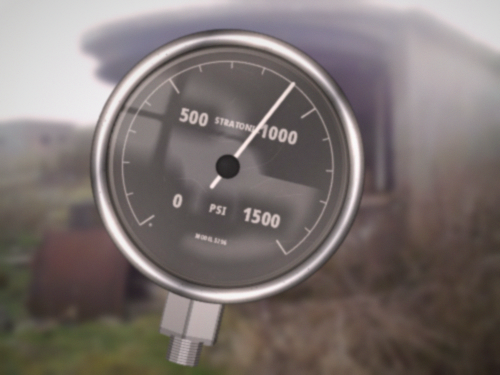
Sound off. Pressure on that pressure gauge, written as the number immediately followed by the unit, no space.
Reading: 900psi
